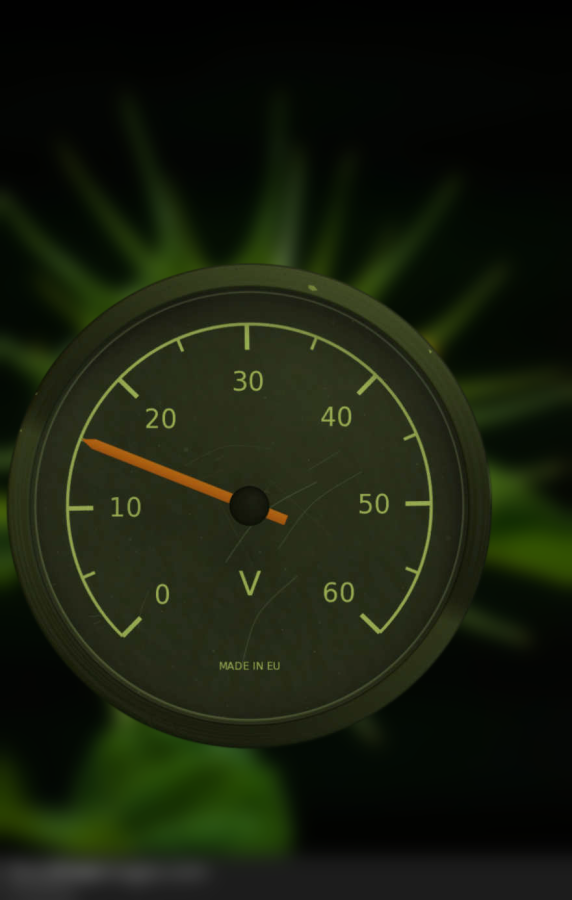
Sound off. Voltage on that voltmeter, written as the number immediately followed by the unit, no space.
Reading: 15V
